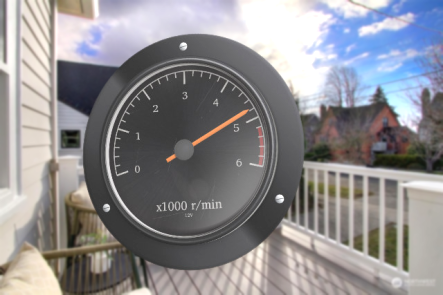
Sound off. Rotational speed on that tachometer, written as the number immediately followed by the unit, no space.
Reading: 4800rpm
